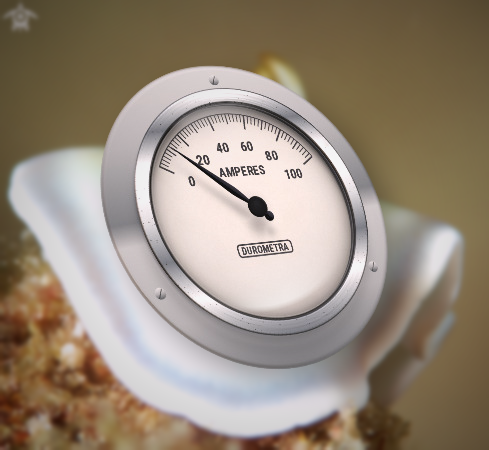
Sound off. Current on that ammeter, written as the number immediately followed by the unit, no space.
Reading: 10A
